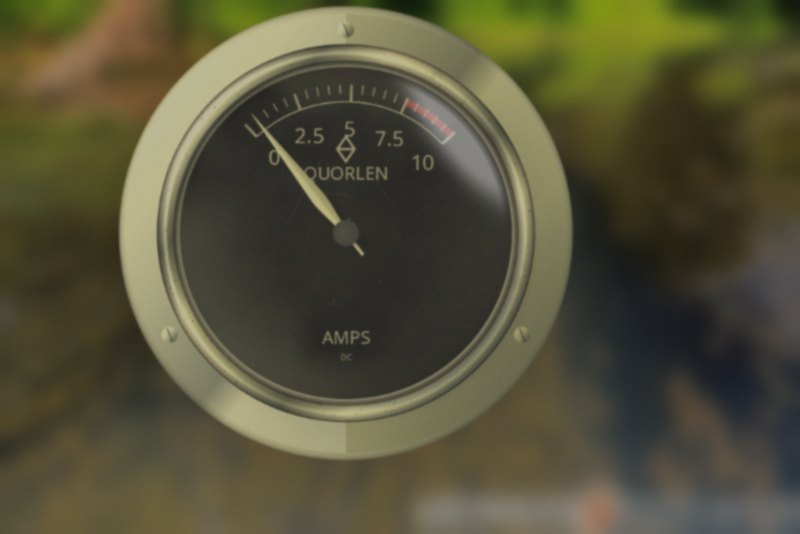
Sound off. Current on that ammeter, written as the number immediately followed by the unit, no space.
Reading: 0.5A
